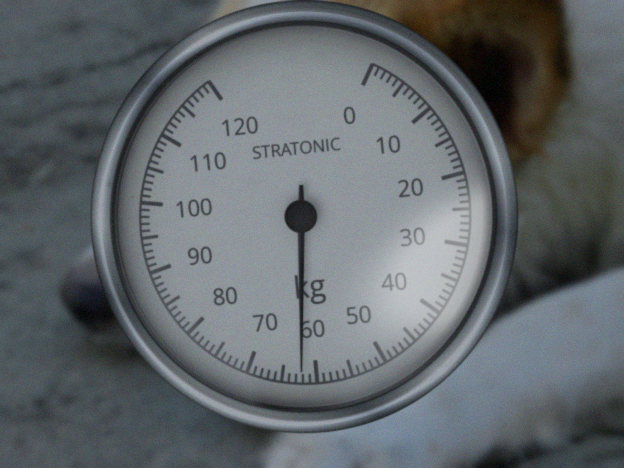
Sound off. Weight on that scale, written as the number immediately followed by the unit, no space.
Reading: 62kg
